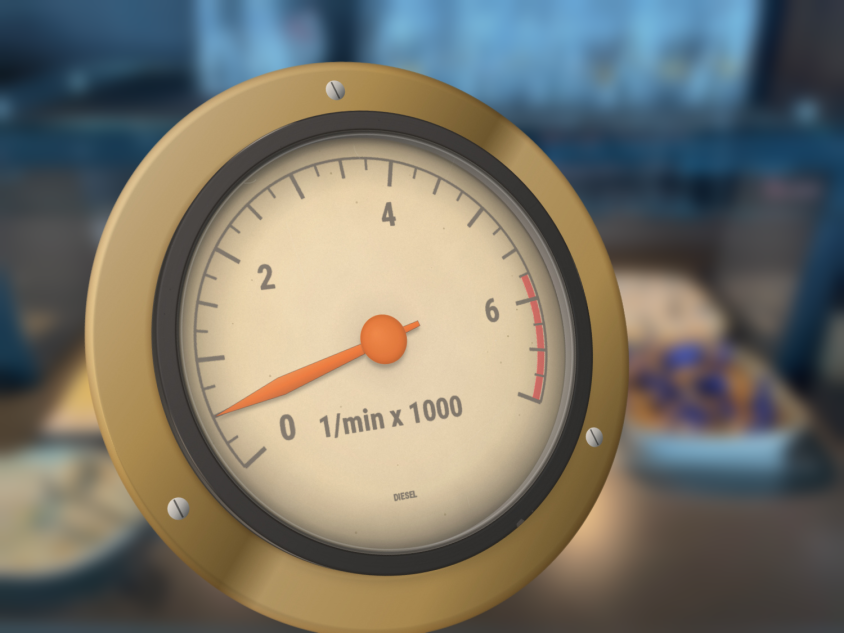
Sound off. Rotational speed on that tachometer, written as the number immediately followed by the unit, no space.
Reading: 500rpm
